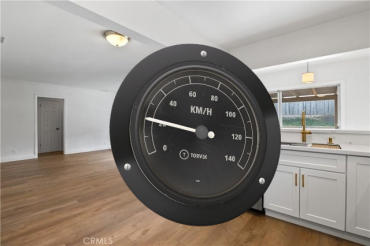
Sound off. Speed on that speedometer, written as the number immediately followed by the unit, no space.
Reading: 20km/h
